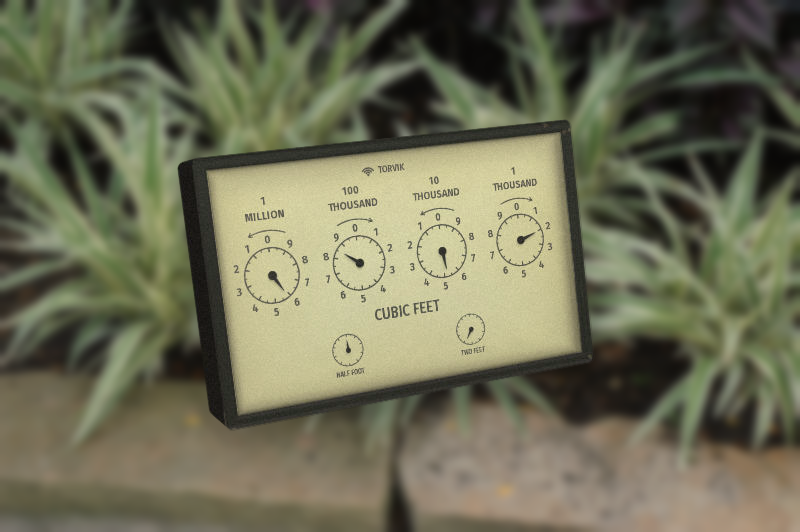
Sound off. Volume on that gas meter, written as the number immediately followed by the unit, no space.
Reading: 585200ft³
